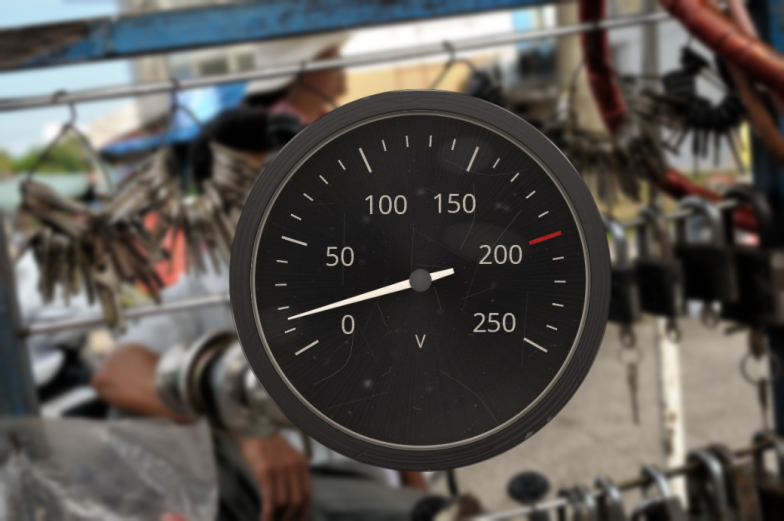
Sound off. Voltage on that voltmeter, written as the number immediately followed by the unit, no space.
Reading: 15V
